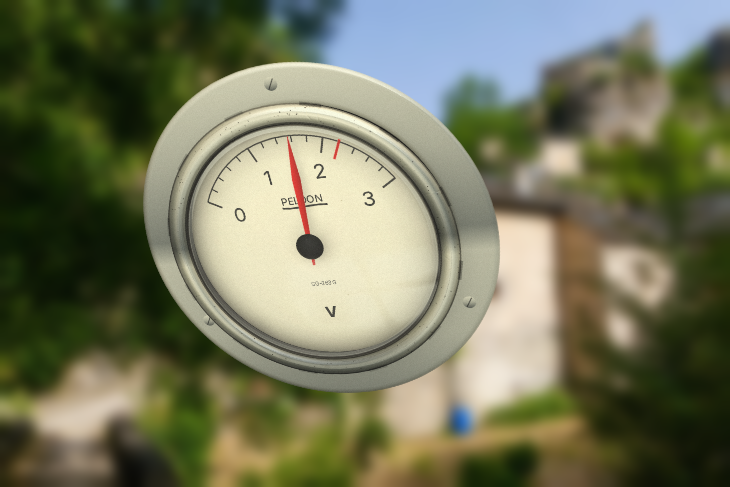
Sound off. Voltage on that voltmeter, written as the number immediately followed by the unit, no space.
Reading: 1.6V
